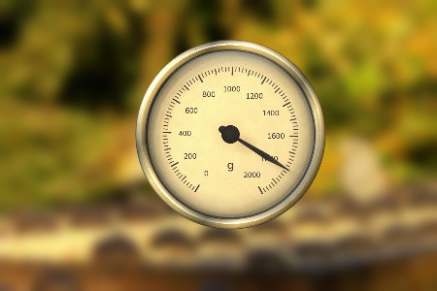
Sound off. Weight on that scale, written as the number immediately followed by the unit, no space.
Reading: 1800g
